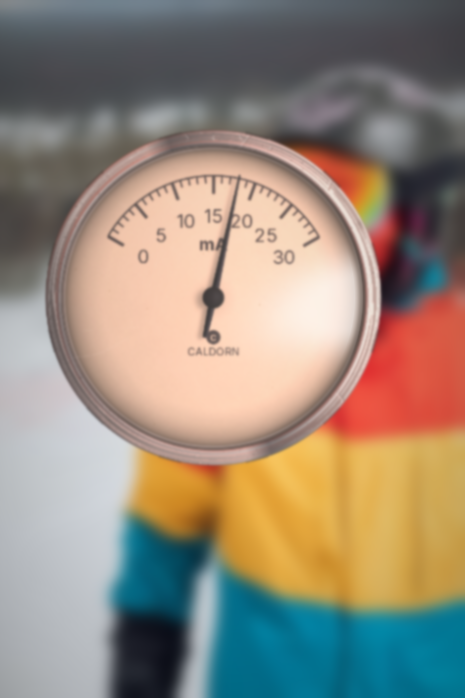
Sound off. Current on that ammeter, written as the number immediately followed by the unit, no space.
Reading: 18mA
